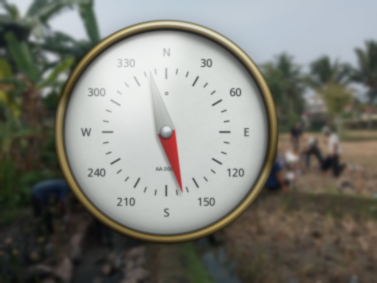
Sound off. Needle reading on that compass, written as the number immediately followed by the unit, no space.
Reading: 165°
